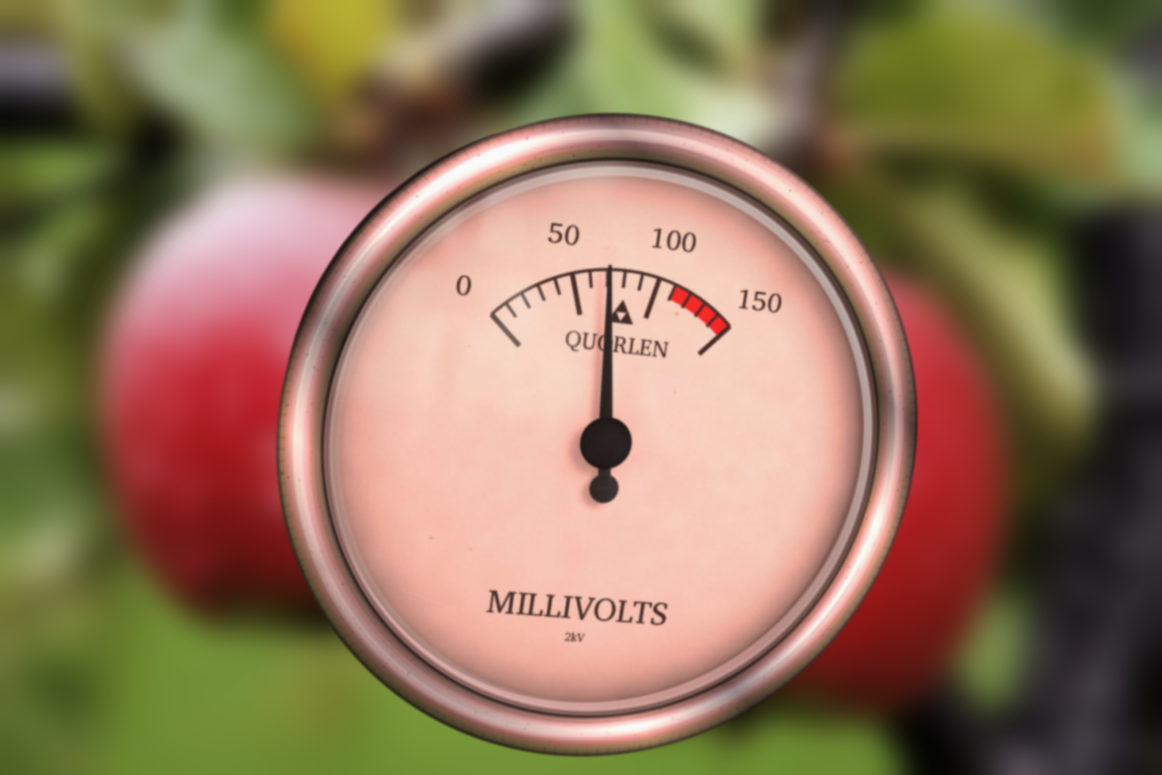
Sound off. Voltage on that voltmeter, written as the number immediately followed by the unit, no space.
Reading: 70mV
